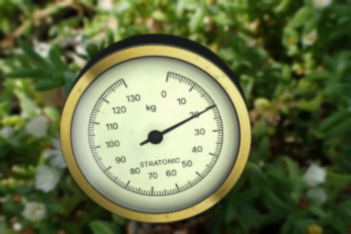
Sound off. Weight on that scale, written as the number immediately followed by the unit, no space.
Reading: 20kg
